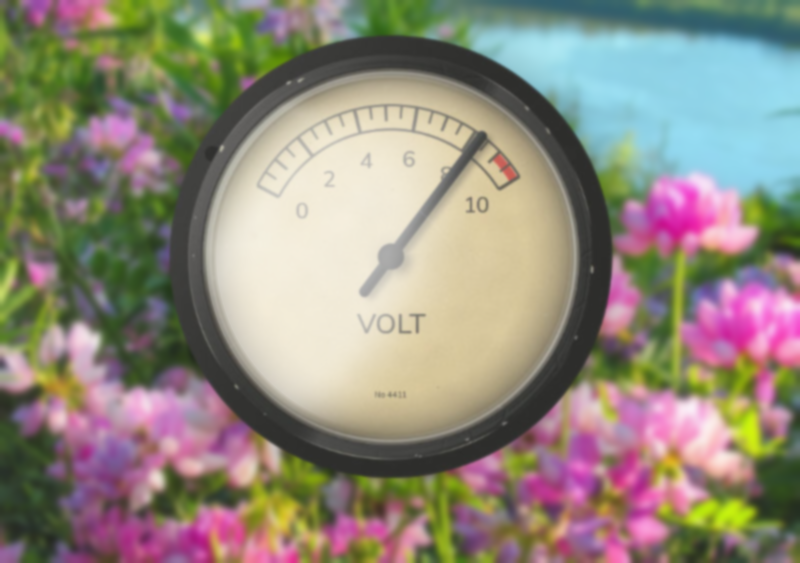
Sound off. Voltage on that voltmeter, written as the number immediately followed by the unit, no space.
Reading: 8.25V
